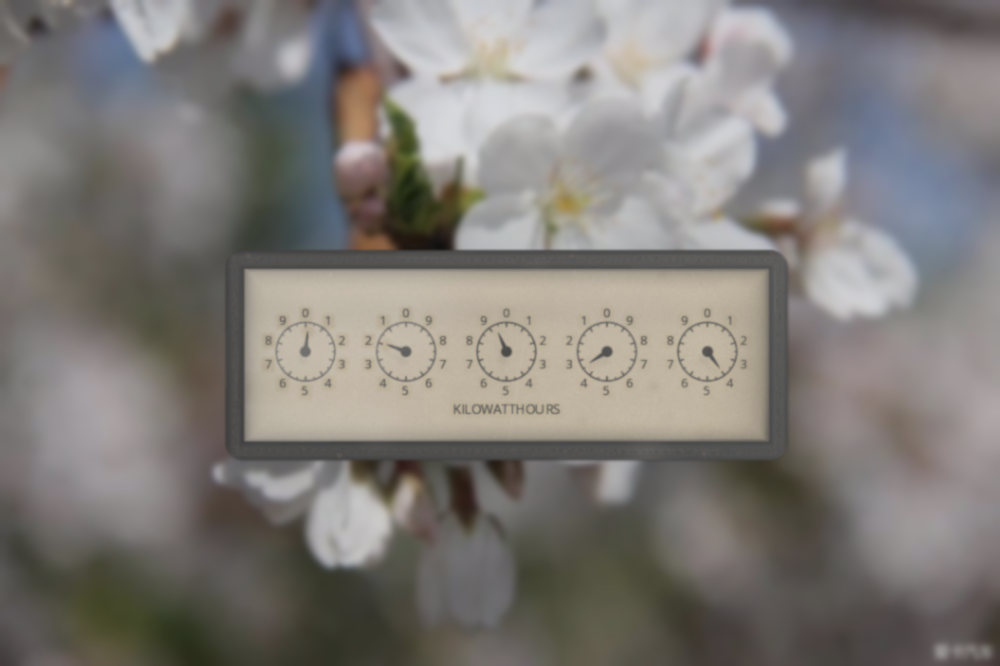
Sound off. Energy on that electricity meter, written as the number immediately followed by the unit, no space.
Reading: 1934kWh
